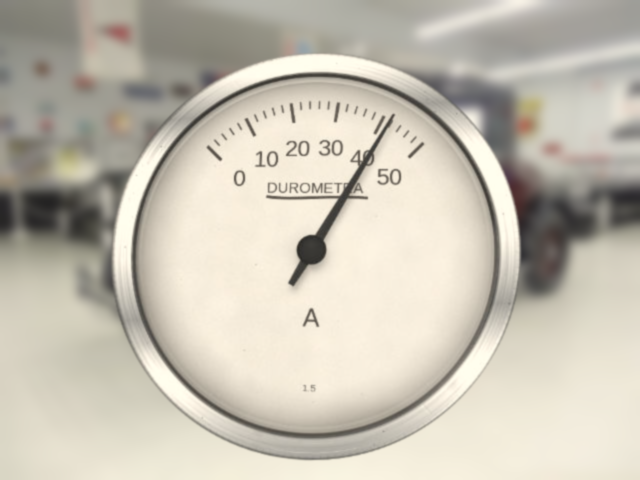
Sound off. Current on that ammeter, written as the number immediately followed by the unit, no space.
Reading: 42A
